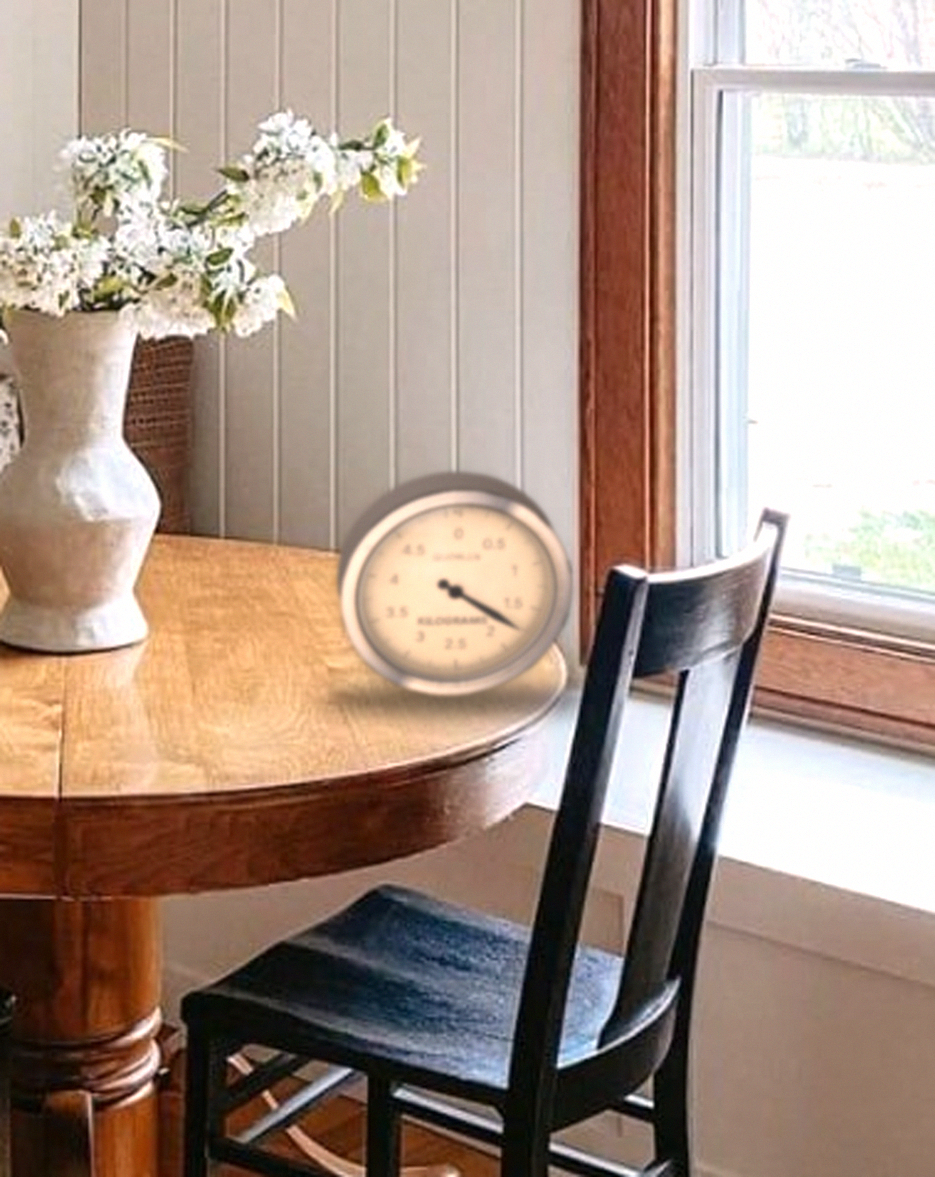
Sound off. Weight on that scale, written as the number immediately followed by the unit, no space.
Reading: 1.75kg
